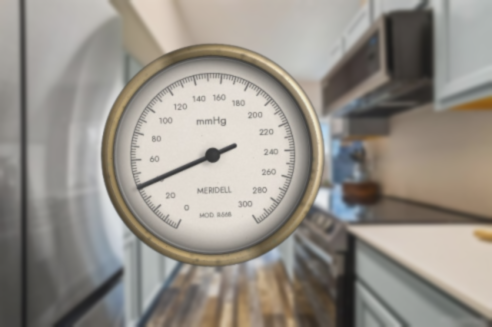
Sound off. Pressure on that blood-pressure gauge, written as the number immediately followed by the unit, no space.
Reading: 40mmHg
